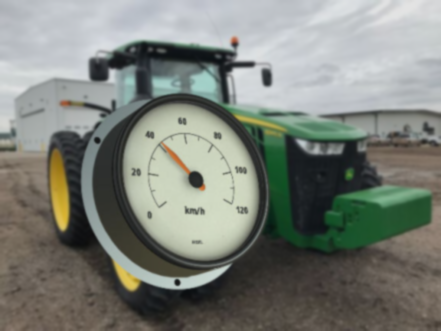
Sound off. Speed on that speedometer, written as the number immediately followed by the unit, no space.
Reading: 40km/h
